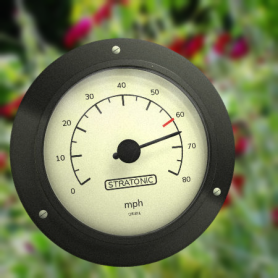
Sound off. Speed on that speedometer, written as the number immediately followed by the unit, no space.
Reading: 65mph
